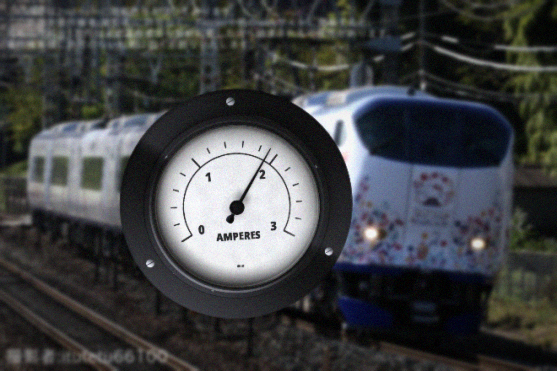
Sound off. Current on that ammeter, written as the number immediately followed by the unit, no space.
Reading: 1.9A
